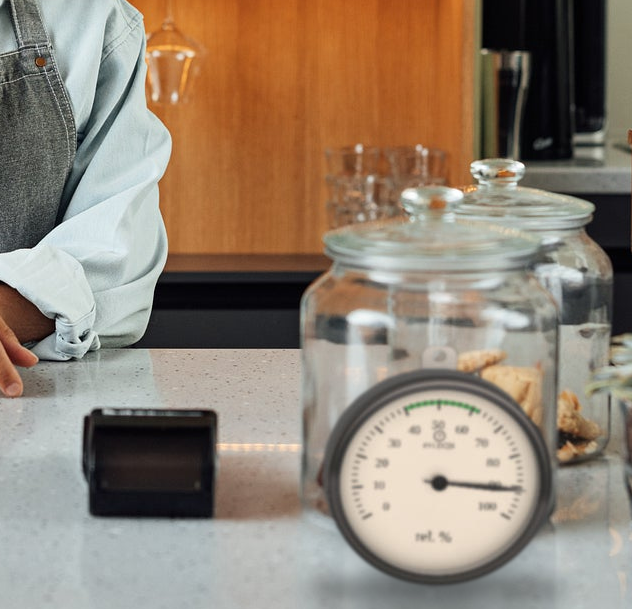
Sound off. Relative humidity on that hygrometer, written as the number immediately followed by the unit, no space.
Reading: 90%
